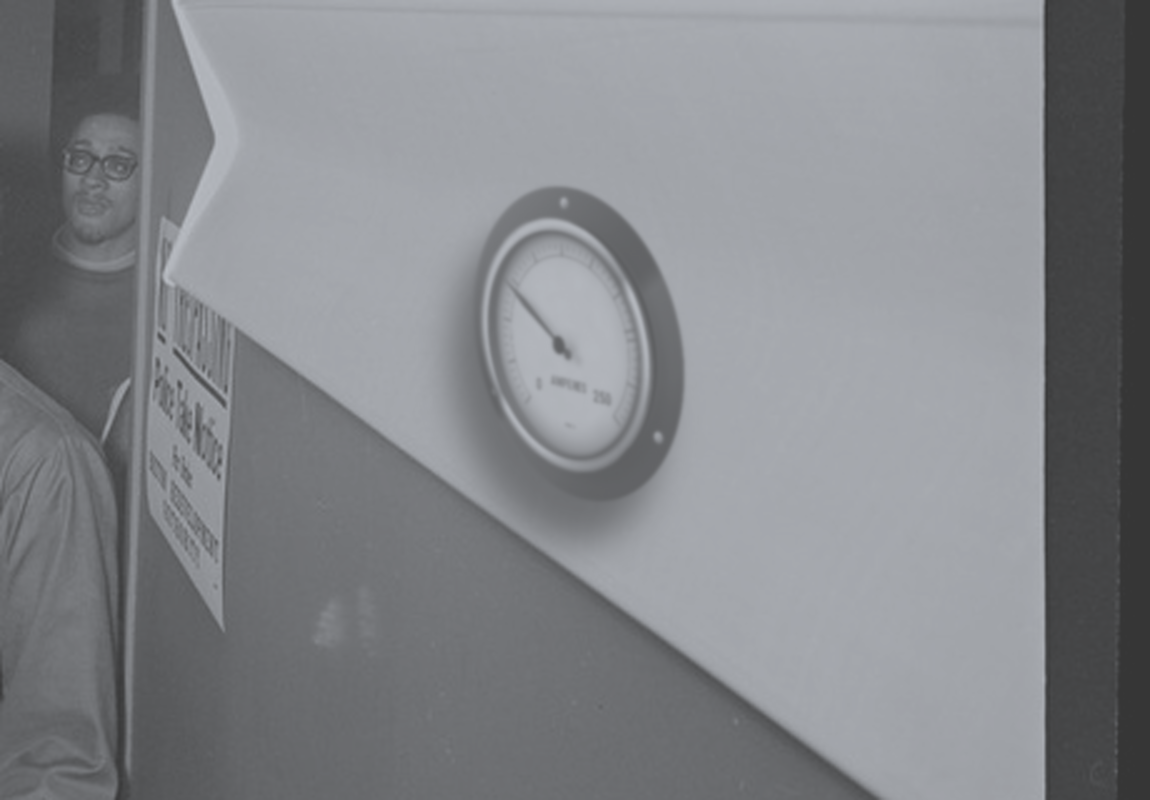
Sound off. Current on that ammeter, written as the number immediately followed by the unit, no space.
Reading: 75A
